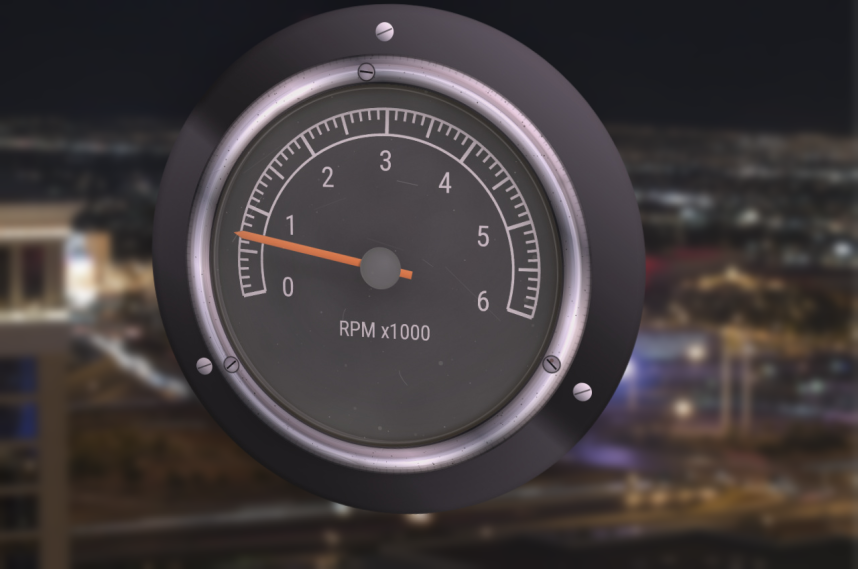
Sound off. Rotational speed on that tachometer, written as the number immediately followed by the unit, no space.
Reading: 700rpm
